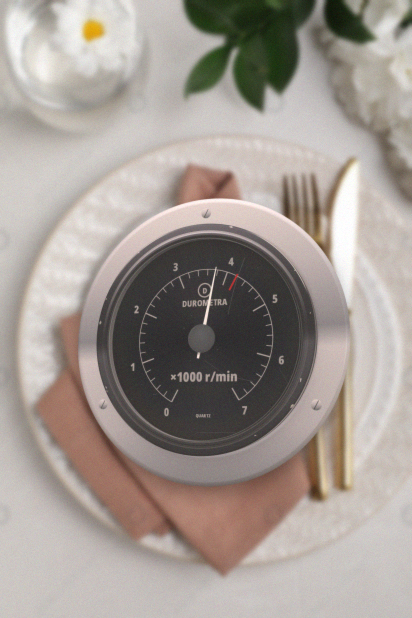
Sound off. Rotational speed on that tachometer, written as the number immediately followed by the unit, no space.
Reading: 3800rpm
